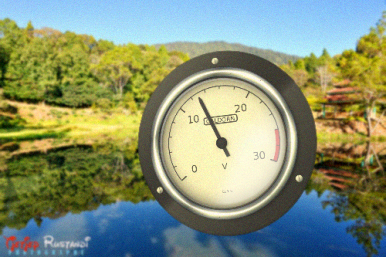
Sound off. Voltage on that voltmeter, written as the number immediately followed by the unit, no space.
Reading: 13V
